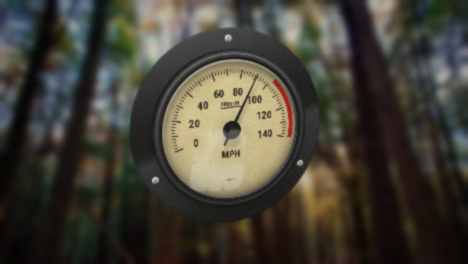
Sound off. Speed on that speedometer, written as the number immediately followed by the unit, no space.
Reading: 90mph
